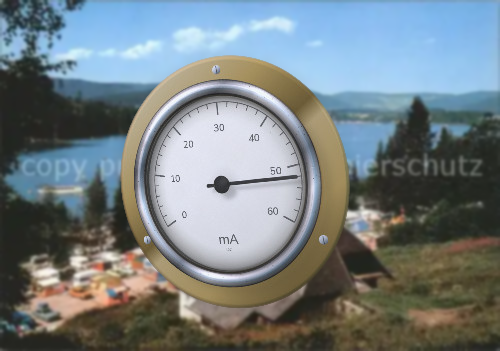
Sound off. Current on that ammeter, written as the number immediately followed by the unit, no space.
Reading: 52mA
